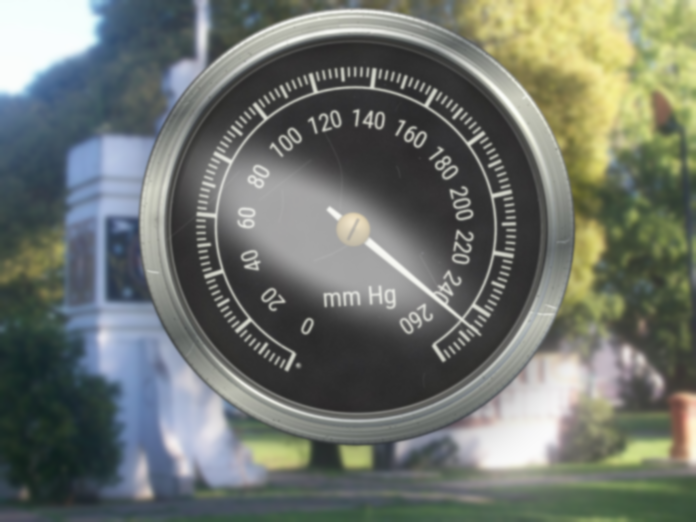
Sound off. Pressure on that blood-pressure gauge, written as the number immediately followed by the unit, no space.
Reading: 246mmHg
